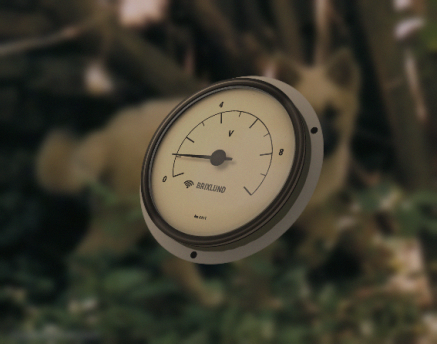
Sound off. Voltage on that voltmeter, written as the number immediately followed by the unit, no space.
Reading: 1V
